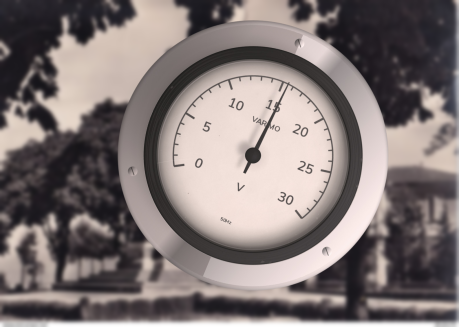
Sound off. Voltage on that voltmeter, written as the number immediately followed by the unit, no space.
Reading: 15.5V
